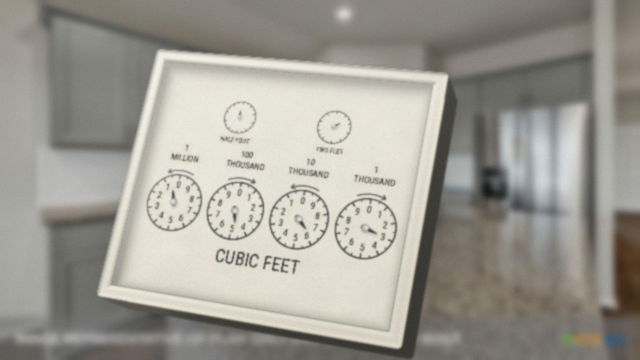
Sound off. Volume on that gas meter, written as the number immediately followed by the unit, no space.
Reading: 46300ft³
